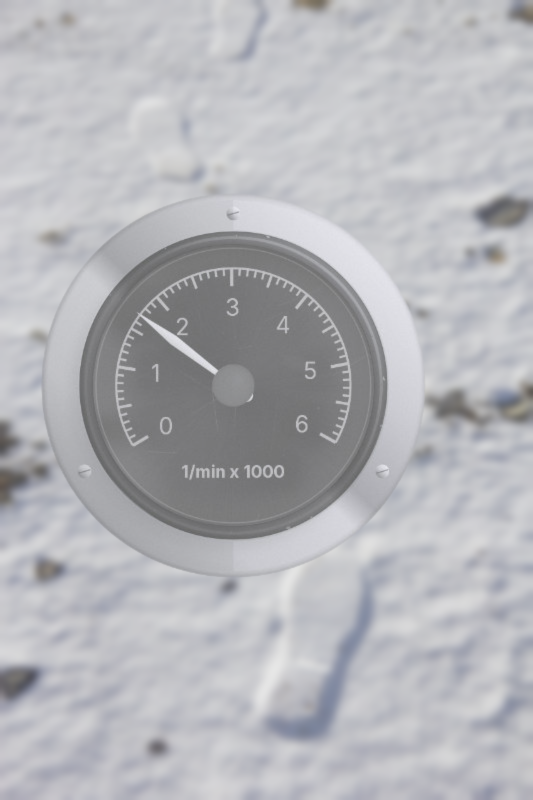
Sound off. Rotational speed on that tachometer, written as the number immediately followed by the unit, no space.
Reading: 1700rpm
